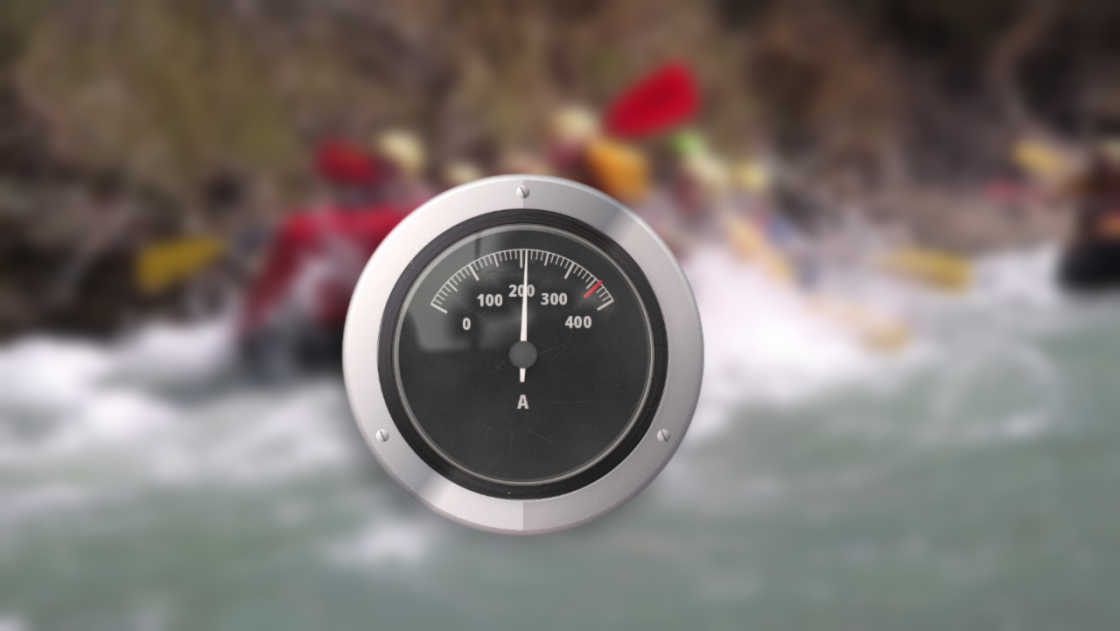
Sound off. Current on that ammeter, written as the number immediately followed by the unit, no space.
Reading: 210A
